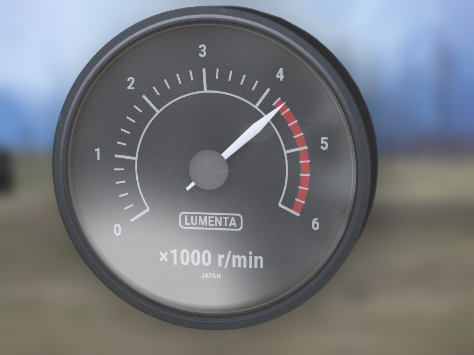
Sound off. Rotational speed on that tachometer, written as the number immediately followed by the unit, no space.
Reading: 4300rpm
